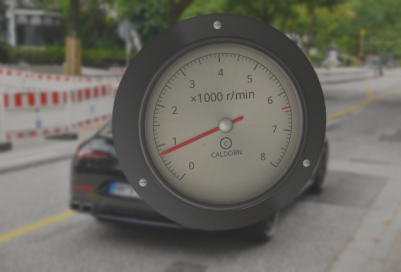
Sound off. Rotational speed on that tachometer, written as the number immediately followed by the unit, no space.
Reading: 800rpm
